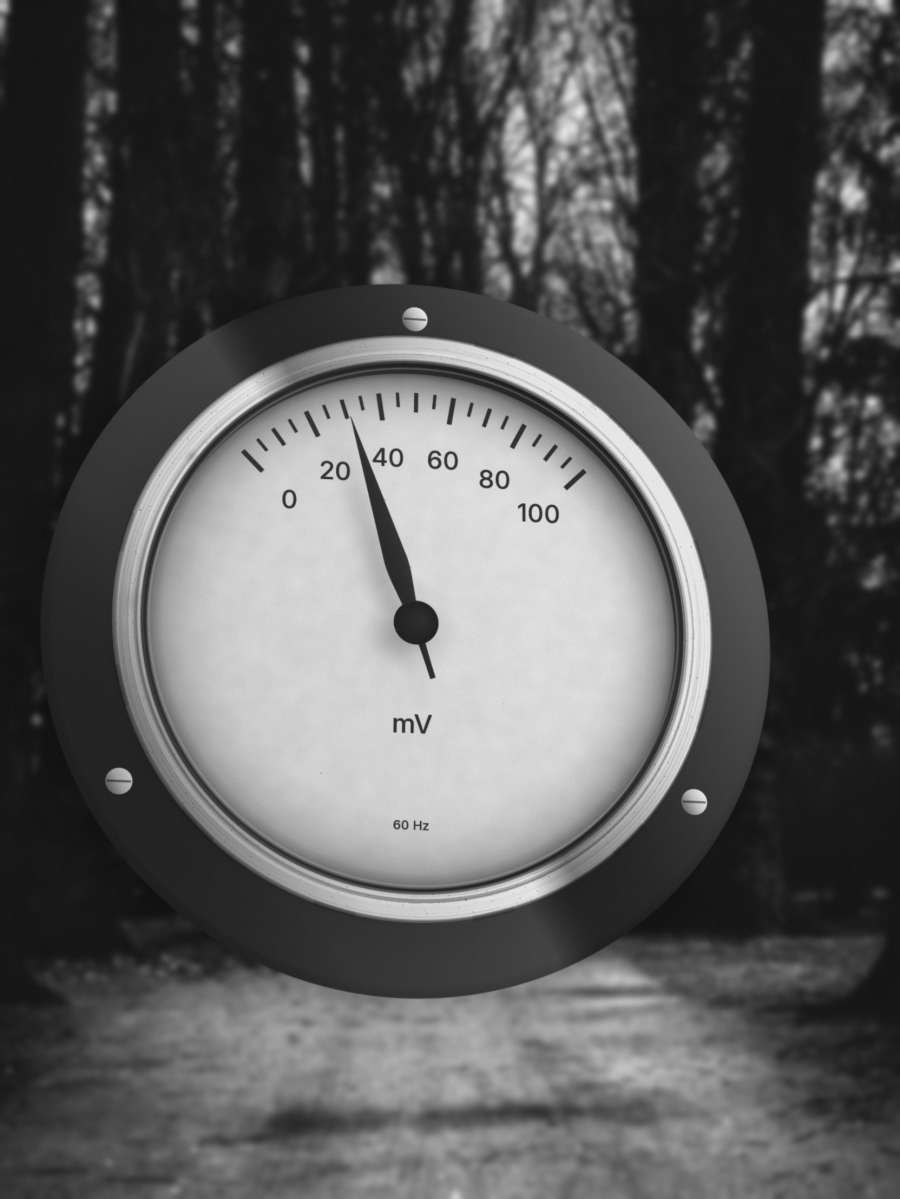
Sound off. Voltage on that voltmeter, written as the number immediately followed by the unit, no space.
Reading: 30mV
